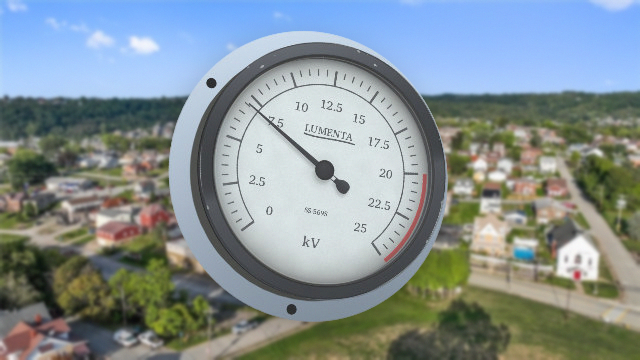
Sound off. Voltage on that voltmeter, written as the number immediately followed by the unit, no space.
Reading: 7kV
